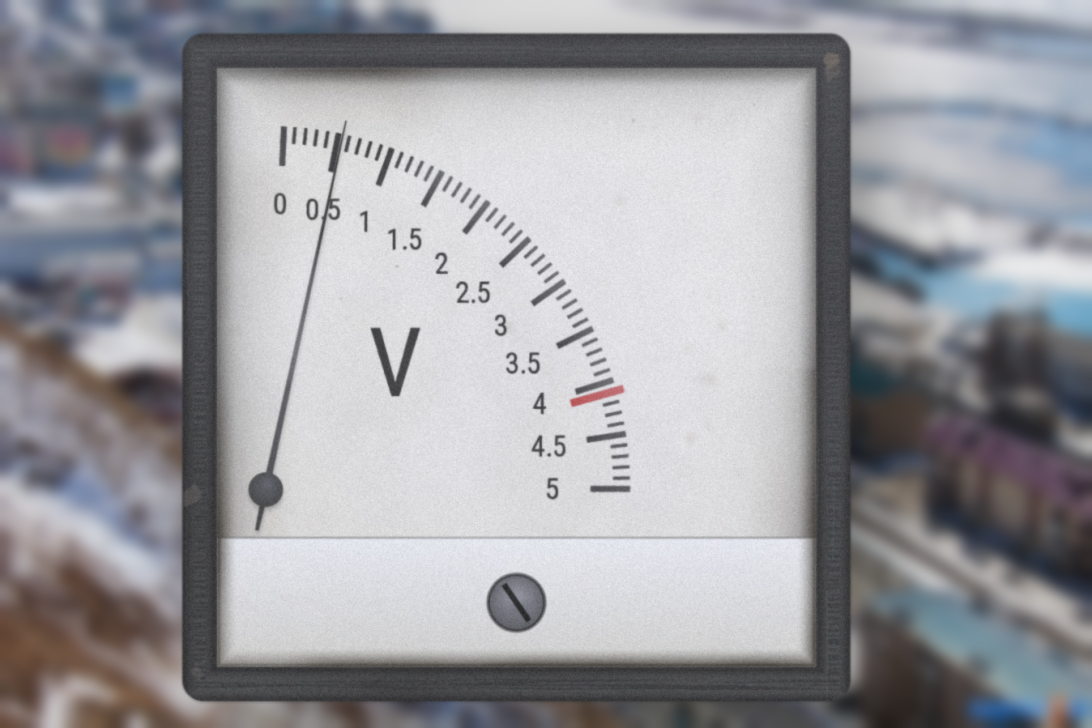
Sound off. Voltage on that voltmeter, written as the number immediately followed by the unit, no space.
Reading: 0.55V
